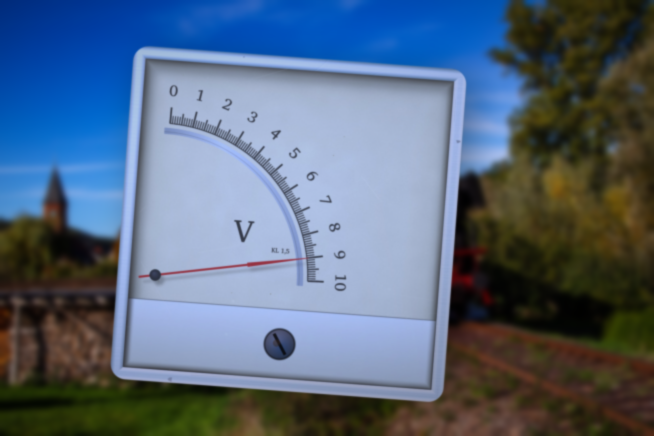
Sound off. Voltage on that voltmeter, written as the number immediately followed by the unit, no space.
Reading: 9V
